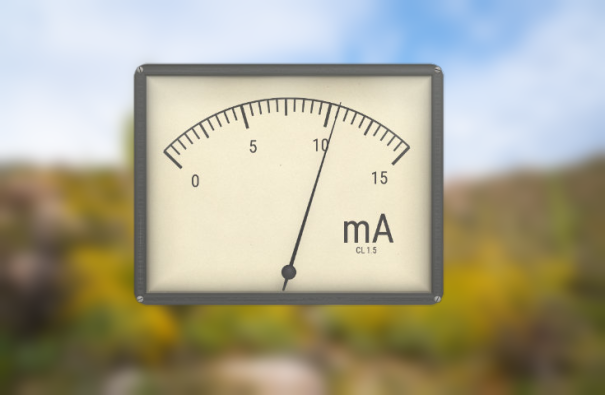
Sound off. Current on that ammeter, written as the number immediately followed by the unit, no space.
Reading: 10.5mA
